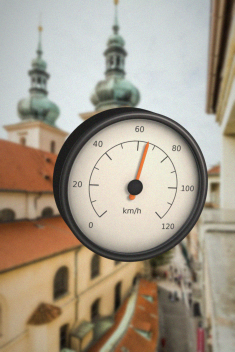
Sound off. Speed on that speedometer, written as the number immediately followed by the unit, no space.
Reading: 65km/h
